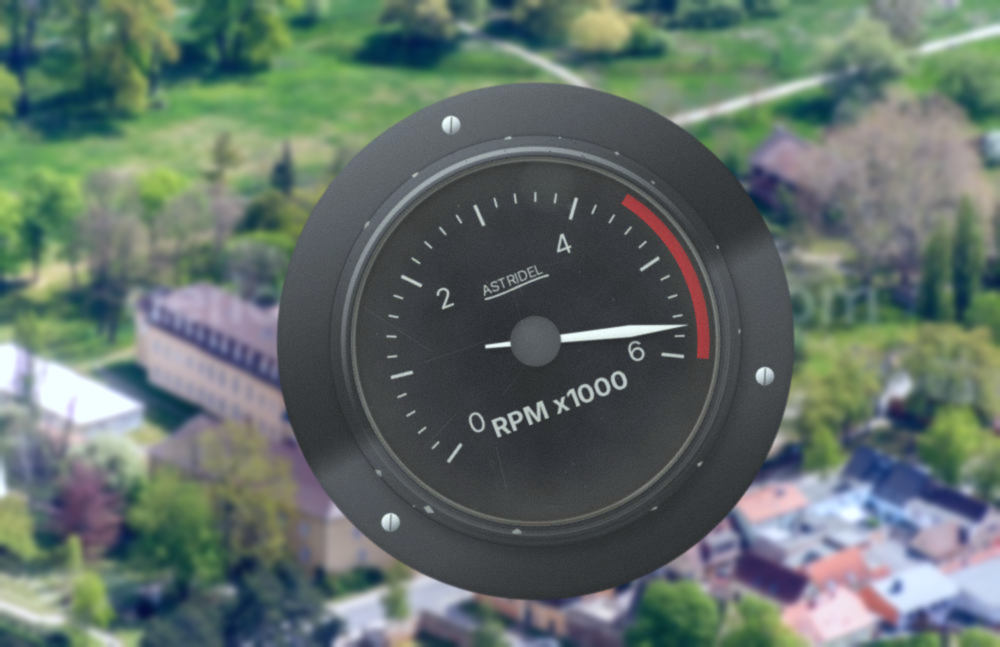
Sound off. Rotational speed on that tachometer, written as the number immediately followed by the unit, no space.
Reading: 5700rpm
